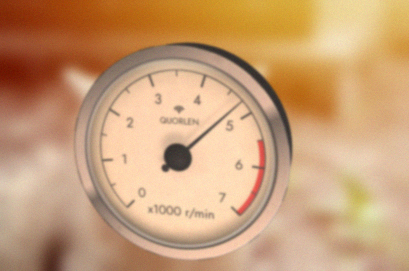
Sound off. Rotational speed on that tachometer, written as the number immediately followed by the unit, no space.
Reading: 4750rpm
